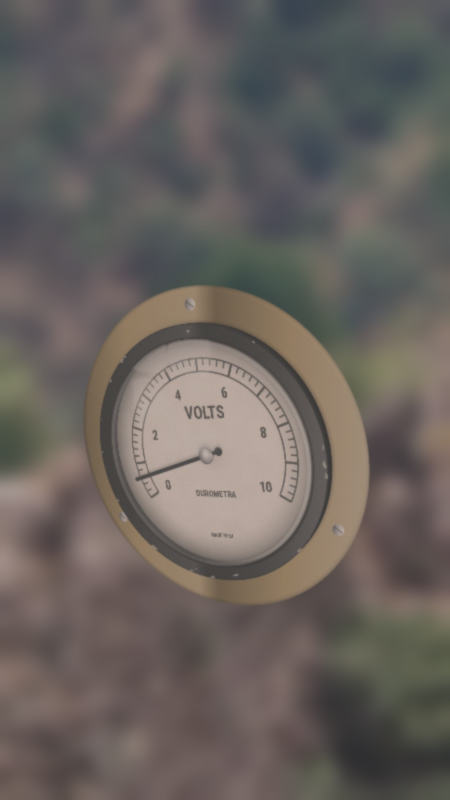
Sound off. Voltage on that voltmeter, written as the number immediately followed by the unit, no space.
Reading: 0.6V
